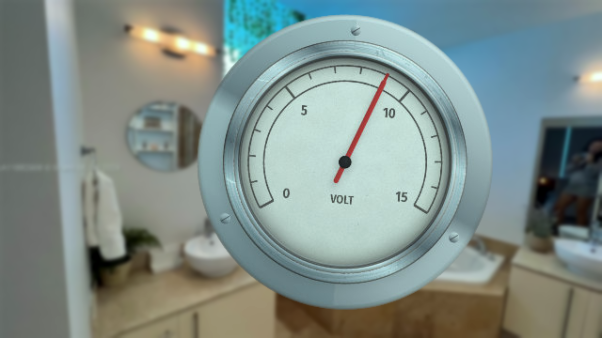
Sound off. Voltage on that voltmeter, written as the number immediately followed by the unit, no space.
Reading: 9V
